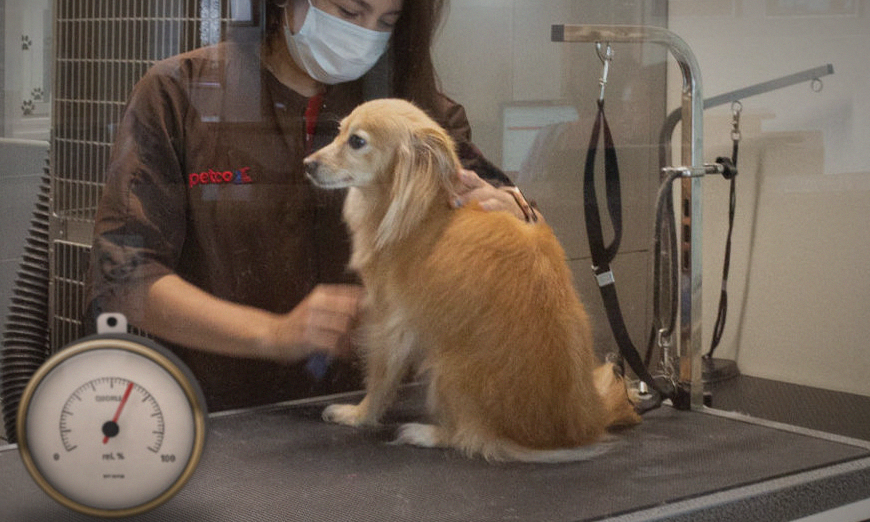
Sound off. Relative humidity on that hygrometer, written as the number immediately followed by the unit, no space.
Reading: 60%
